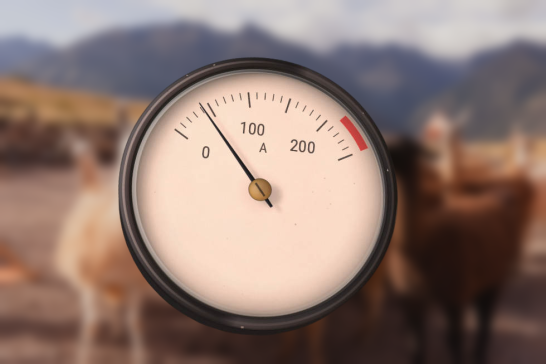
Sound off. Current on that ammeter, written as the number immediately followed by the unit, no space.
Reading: 40A
